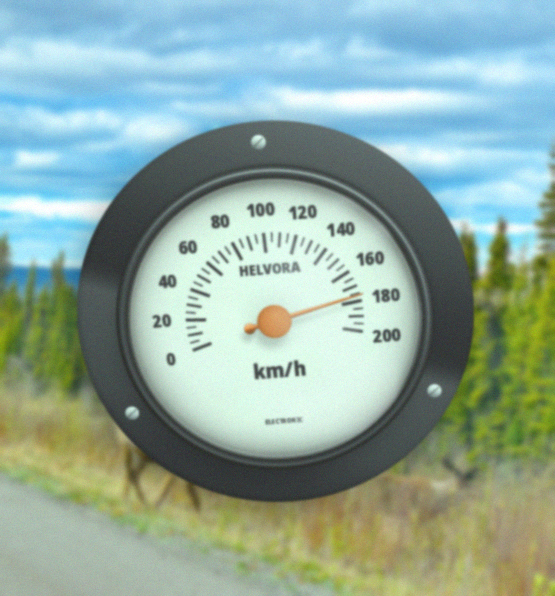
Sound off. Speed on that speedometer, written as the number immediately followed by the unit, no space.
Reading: 175km/h
